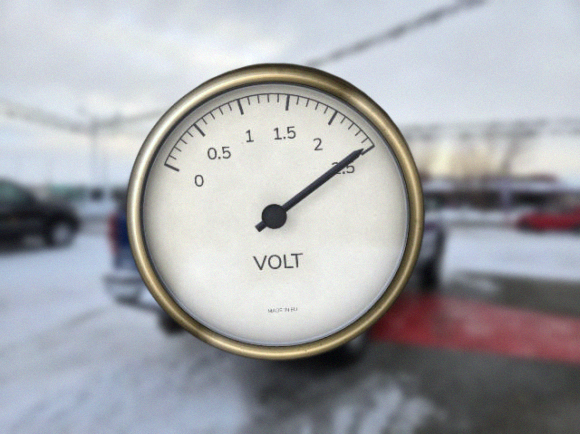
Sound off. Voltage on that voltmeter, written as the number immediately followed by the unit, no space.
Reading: 2.45V
